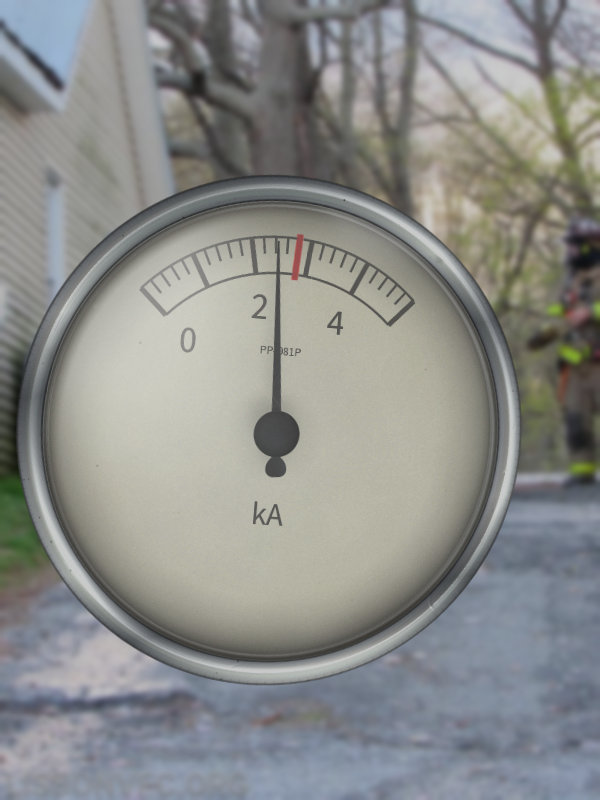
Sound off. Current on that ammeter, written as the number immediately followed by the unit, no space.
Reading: 2.4kA
